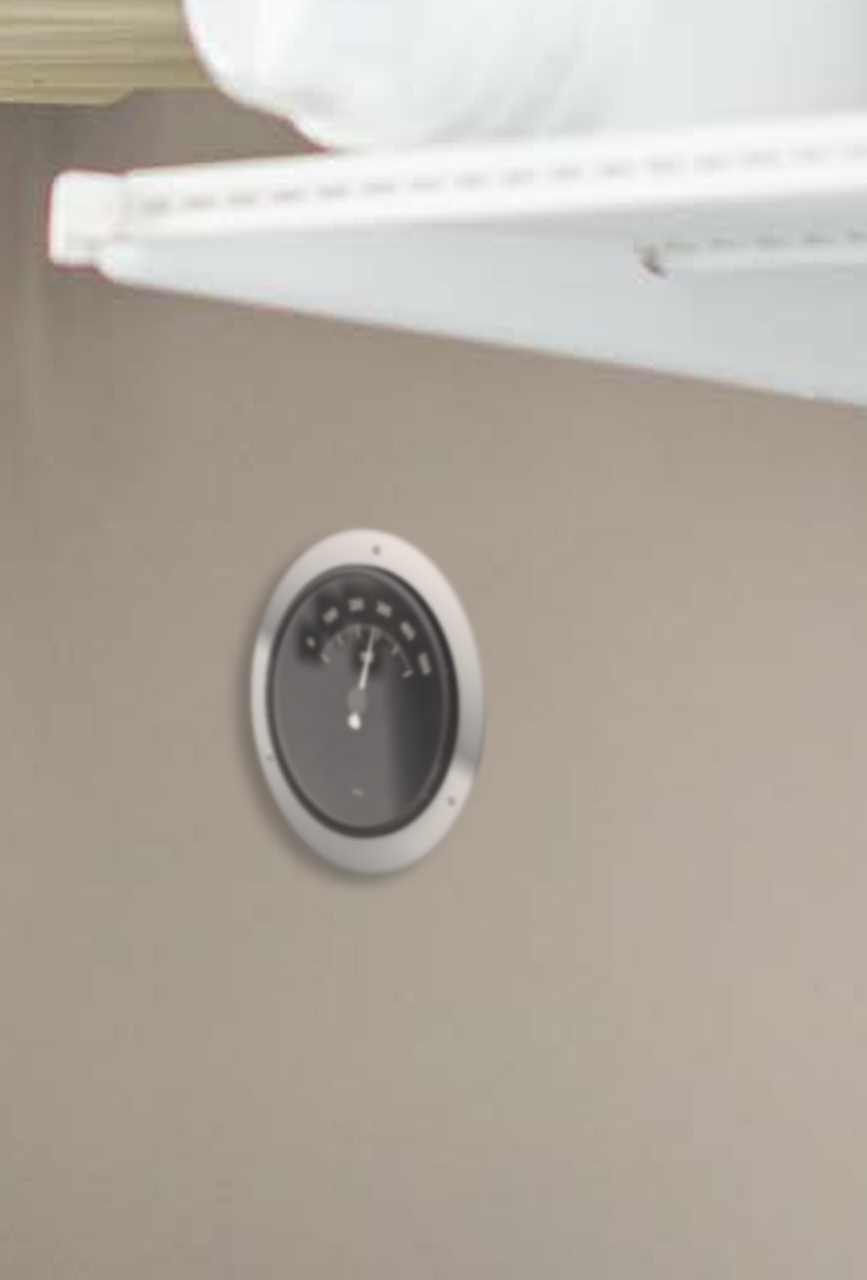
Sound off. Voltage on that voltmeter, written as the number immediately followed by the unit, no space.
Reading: 300mV
